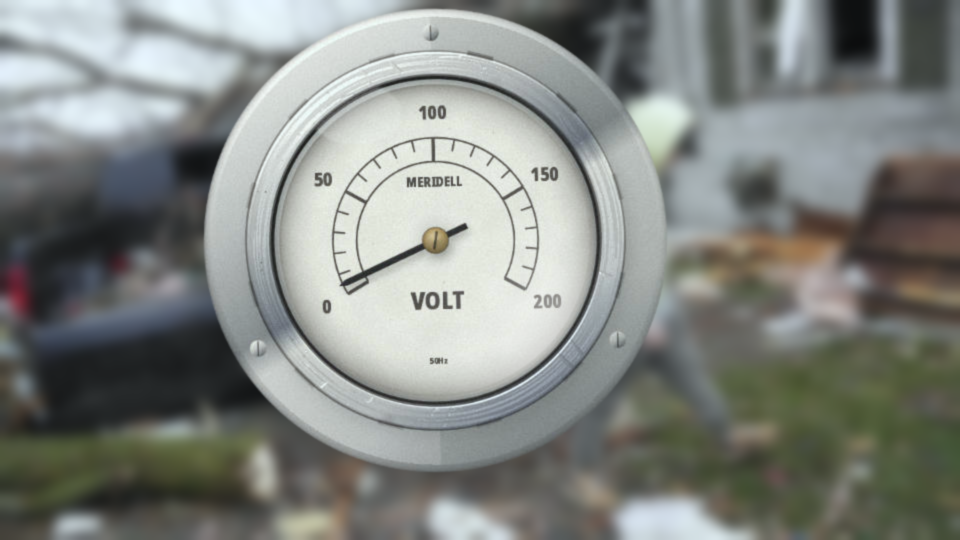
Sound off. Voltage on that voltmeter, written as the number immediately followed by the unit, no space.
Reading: 5V
